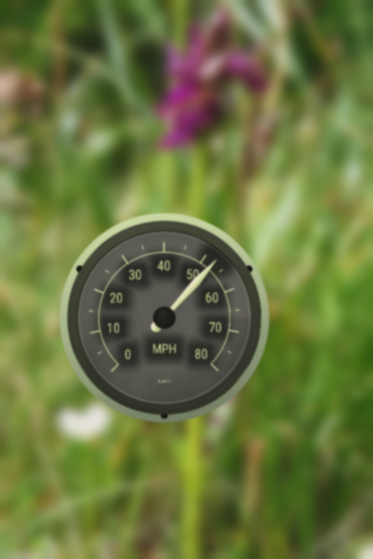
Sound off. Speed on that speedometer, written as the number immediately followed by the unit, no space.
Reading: 52.5mph
